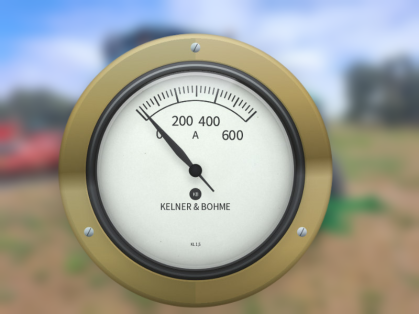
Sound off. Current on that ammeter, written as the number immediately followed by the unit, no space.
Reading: 20A
